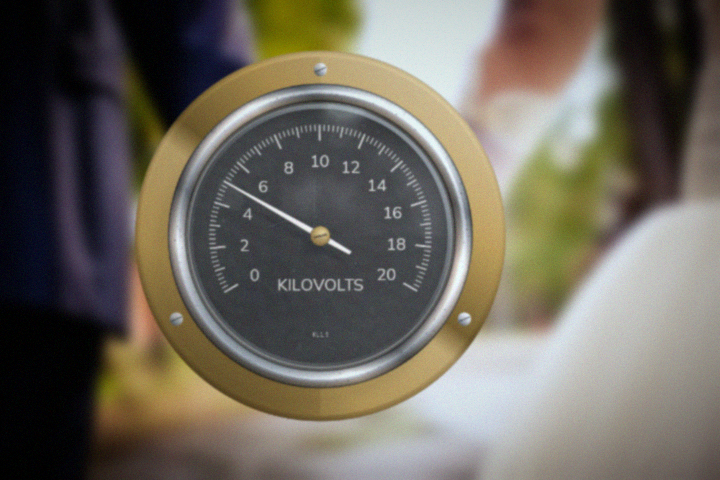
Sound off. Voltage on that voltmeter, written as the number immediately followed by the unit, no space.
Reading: 5kV
